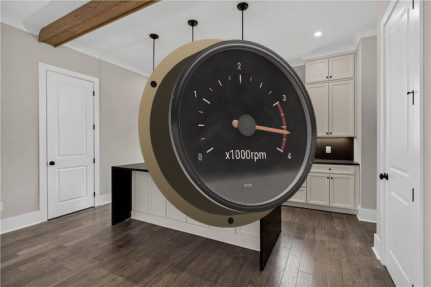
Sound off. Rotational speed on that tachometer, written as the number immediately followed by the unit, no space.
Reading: 3625rpm
